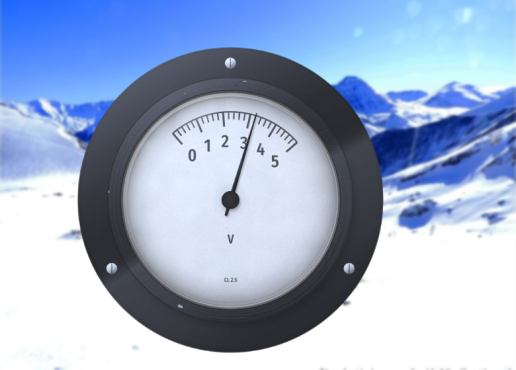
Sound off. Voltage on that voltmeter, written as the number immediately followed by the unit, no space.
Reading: 3.2V
